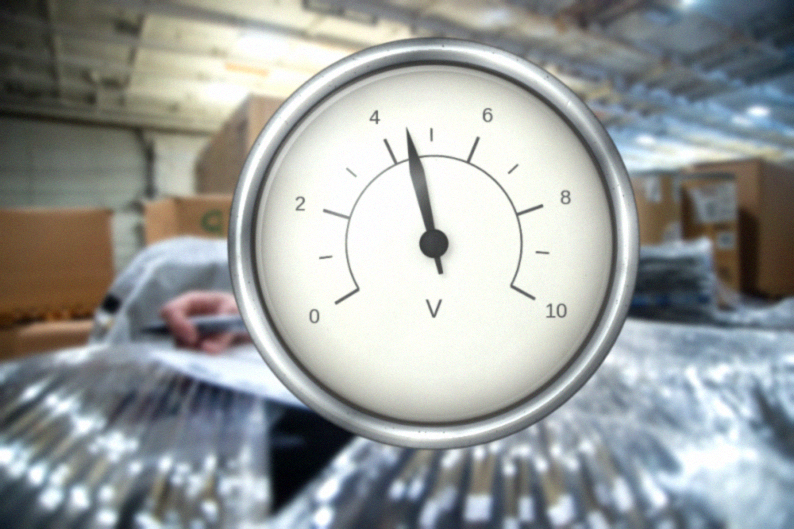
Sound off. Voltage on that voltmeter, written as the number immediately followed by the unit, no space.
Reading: 4.5V
